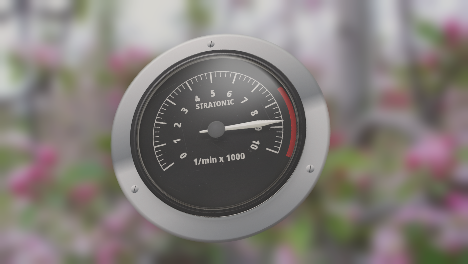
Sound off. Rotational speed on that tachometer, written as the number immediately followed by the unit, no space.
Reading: 8800rpm
